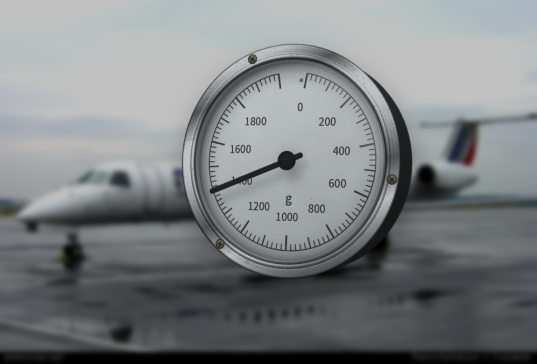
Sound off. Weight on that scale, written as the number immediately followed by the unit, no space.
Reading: 1400g
